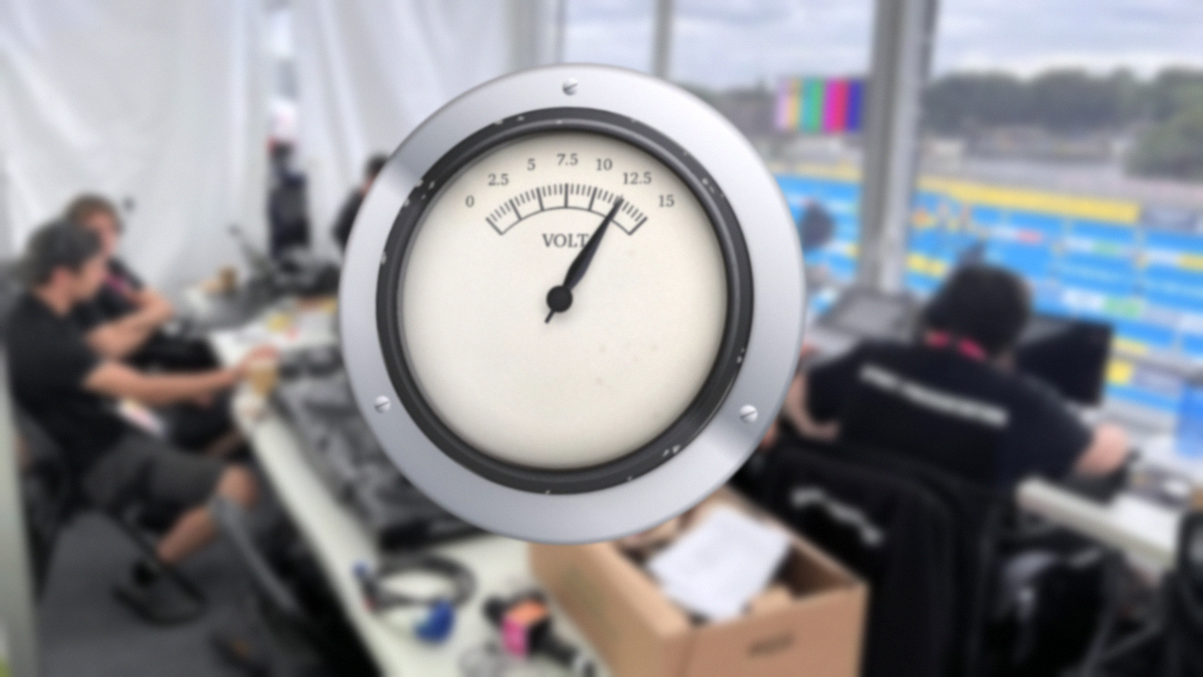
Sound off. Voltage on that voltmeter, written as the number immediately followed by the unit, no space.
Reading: 12.5V
